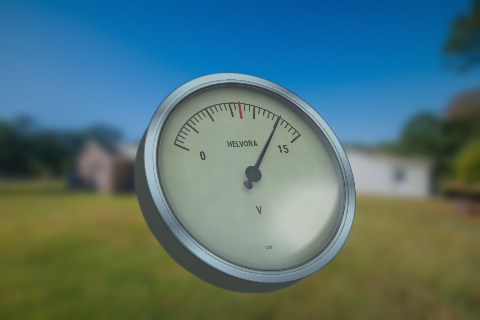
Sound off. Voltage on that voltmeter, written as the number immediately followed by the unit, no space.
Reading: 12.5V
